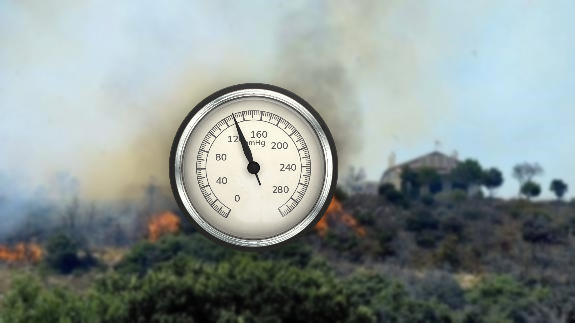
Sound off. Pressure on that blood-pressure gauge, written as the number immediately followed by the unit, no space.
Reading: 130mmHg
